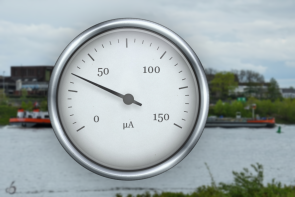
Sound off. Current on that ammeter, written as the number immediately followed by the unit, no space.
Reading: 35µA
